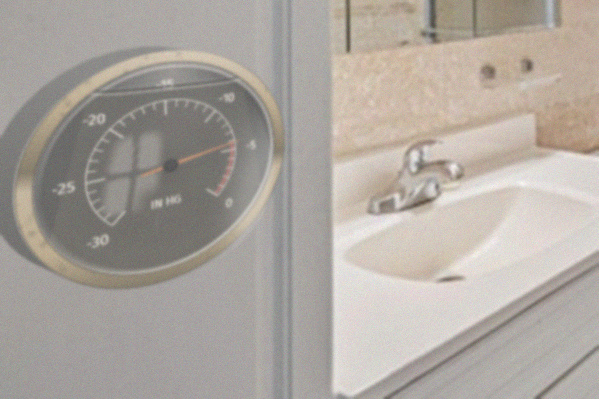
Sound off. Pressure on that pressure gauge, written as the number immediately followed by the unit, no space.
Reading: -6inHg
